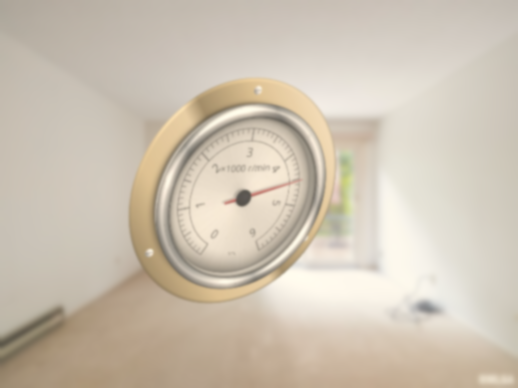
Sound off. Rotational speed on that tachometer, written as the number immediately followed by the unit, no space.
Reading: 4500rpm
